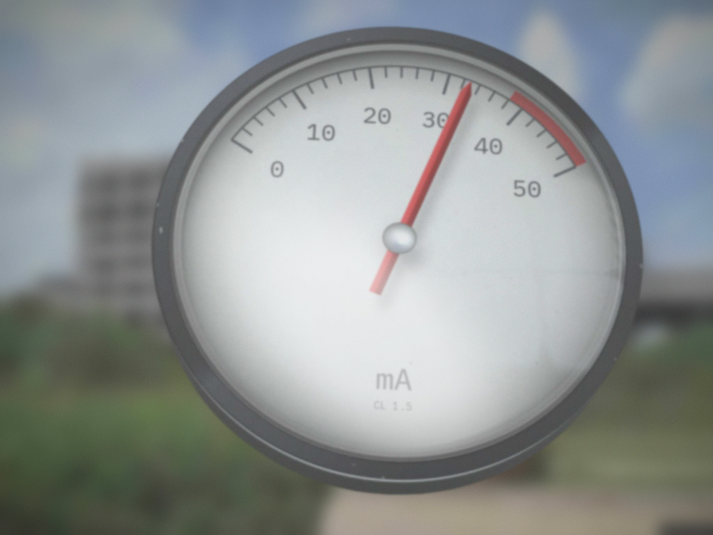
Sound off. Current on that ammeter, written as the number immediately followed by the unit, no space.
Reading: 33mA
